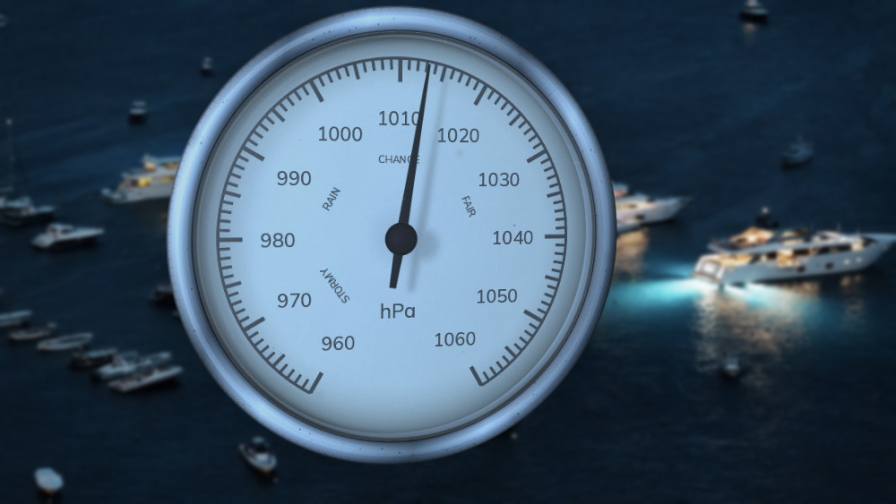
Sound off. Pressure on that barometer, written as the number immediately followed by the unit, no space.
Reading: 1013hPa
